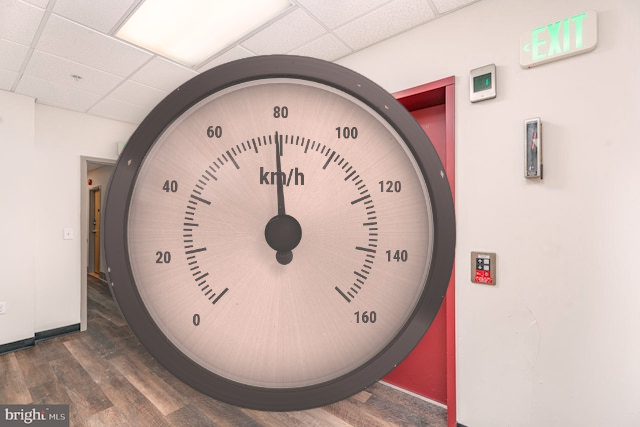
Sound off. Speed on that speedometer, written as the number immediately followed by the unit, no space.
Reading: 78km/h
